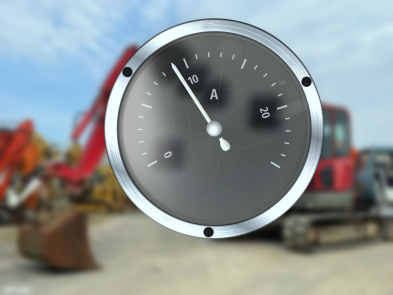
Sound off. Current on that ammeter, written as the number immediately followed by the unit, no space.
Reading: 9A
